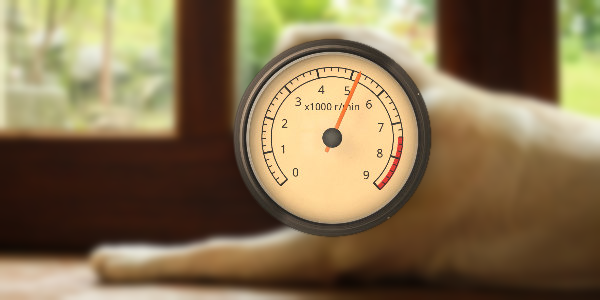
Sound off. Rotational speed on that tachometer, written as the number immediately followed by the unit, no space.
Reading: 5200rpm
